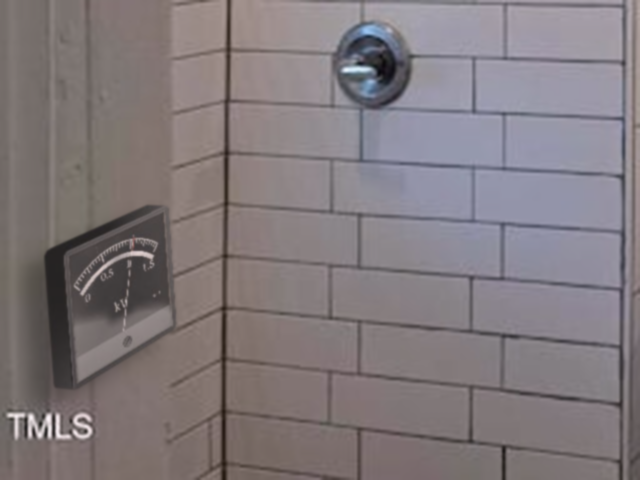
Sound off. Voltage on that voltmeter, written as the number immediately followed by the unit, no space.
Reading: 1kV
